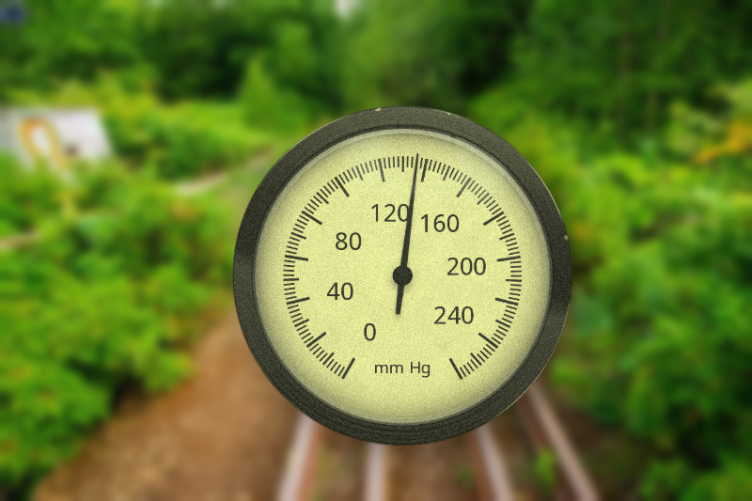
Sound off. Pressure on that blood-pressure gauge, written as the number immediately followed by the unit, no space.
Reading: 136mmHg
